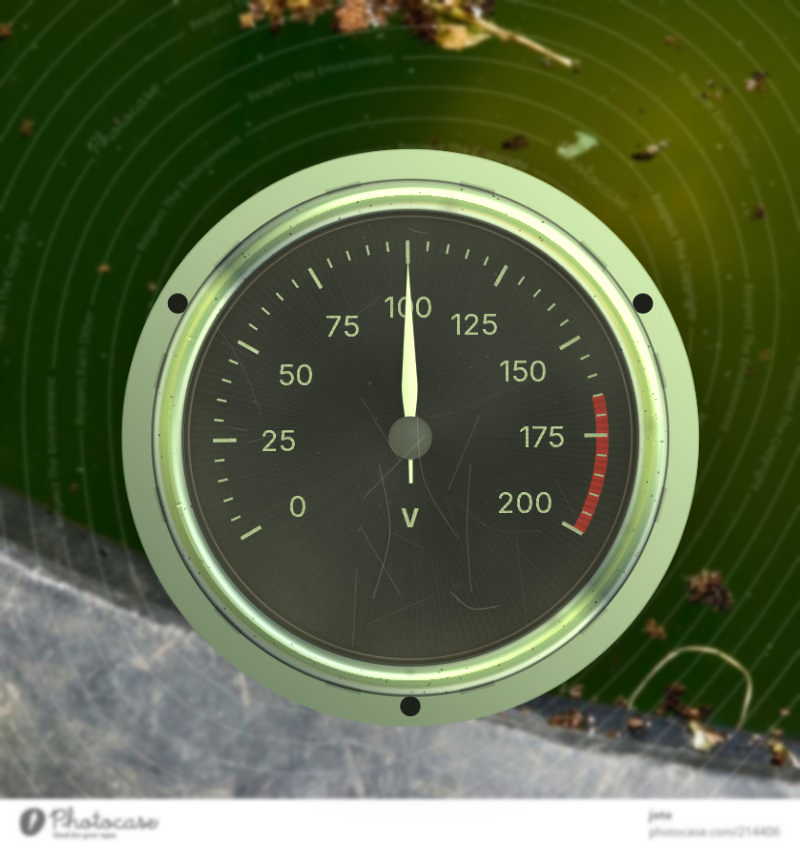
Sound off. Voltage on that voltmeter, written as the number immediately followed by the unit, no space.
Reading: 100V
